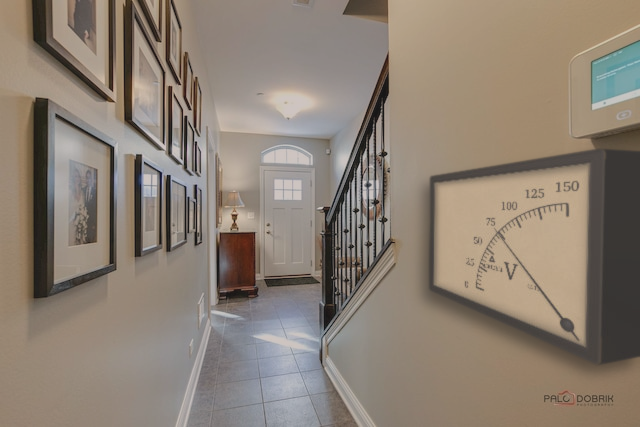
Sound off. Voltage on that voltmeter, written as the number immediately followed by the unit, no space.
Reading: 75V
